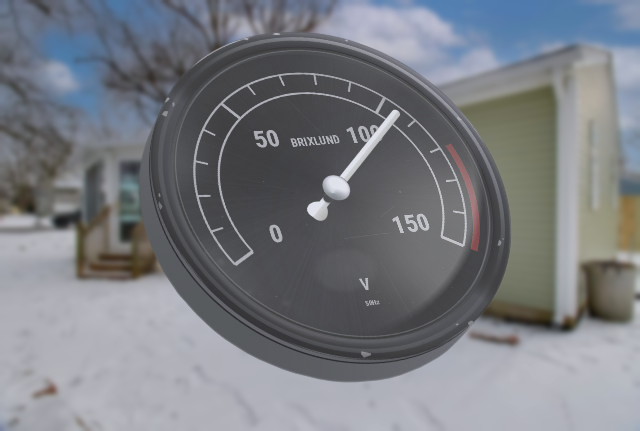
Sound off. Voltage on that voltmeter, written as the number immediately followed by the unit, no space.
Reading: 105V
